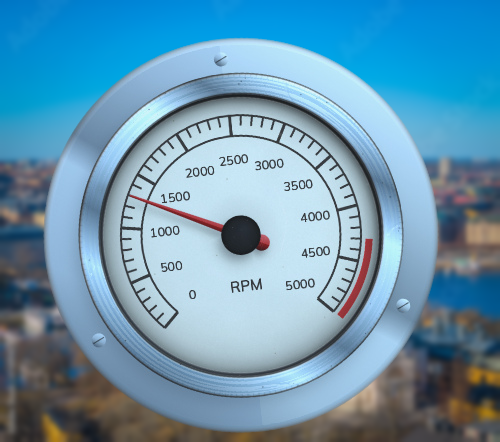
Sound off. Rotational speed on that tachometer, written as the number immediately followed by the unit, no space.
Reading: 1300rpm
